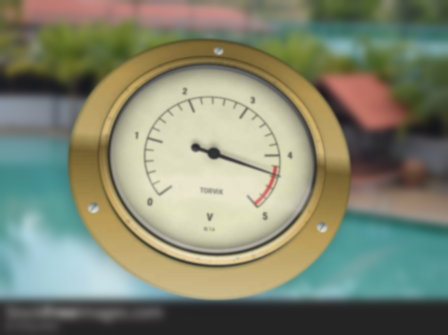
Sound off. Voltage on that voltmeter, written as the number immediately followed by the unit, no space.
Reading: 4.4V
